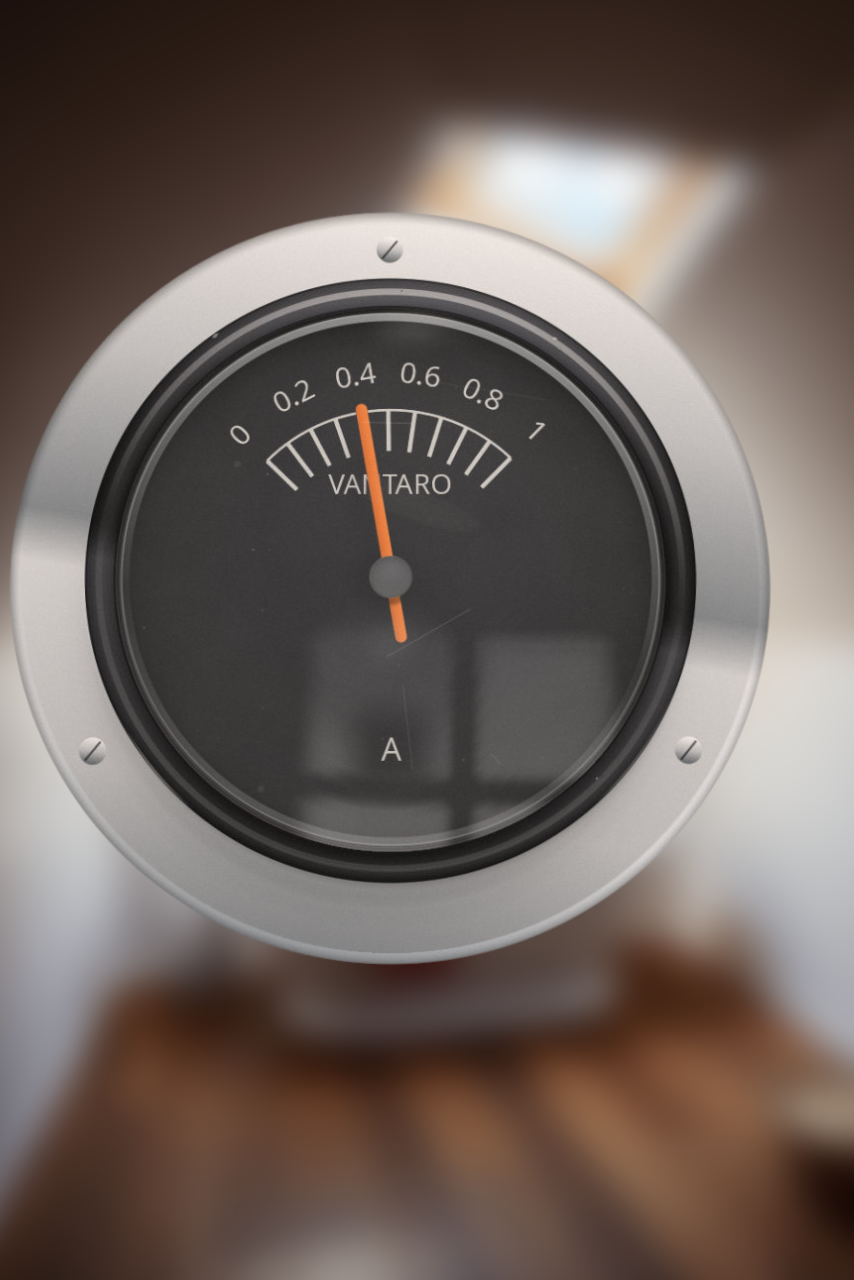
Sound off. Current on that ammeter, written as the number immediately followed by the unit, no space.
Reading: 0.4A
